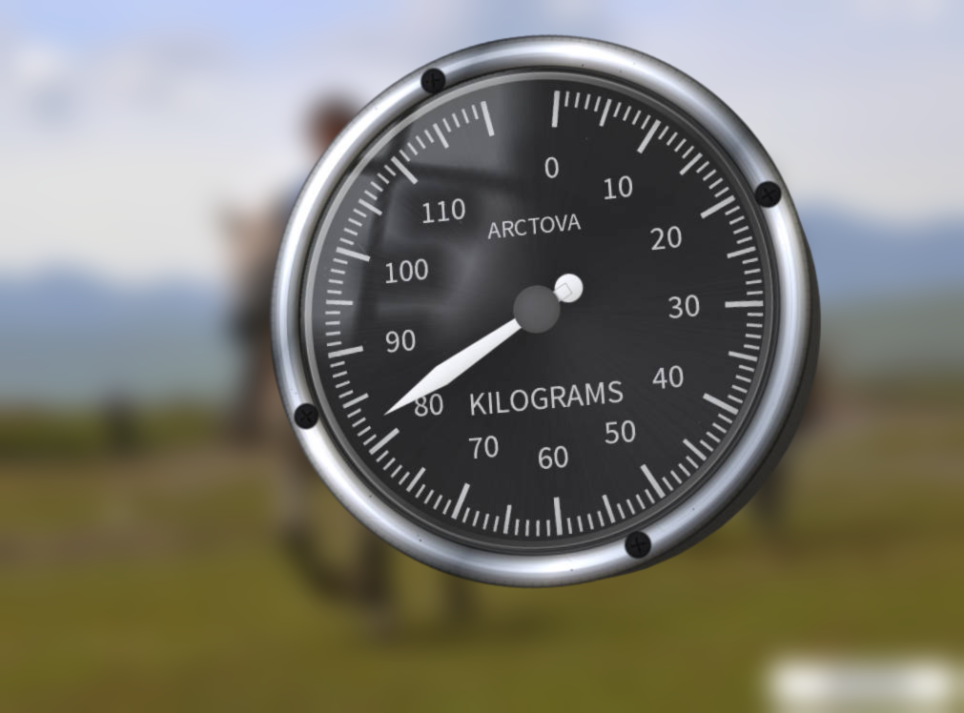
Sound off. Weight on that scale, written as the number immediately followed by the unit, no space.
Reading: 82kg
